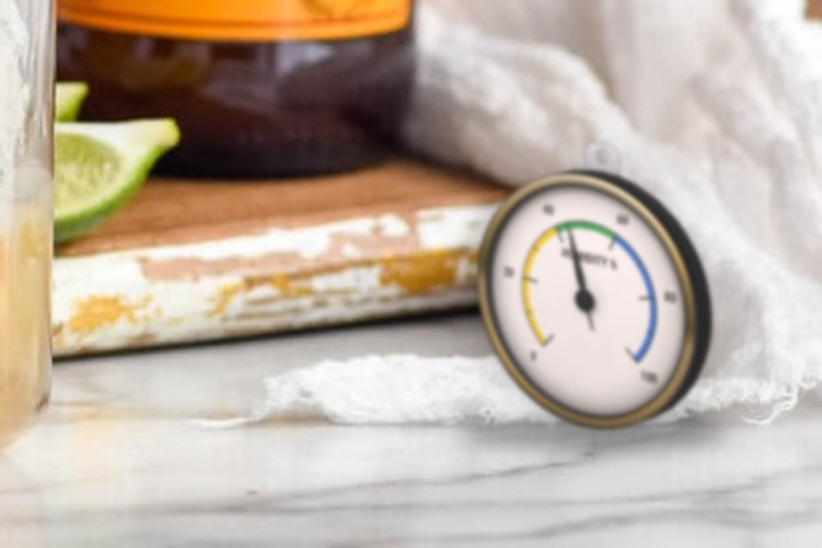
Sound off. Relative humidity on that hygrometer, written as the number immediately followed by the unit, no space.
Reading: 45%
